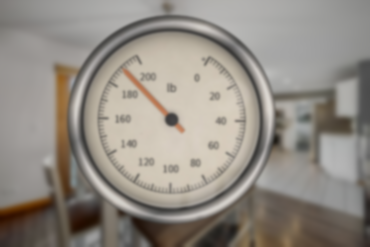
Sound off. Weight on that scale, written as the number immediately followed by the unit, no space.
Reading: 190lb
